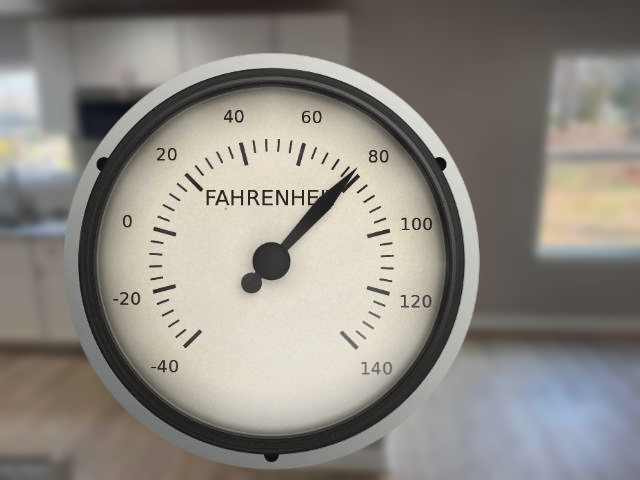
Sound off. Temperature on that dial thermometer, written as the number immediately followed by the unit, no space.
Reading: 78°F
